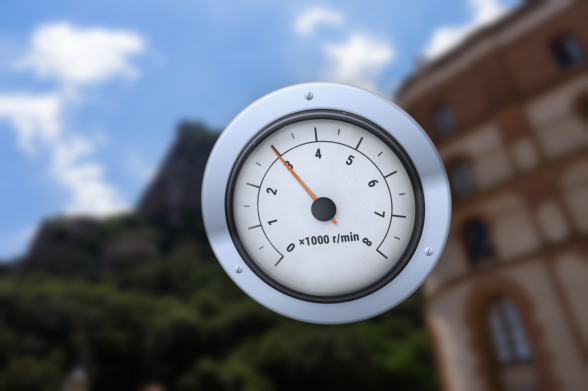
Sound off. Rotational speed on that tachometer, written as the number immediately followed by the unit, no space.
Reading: 3000rpm
